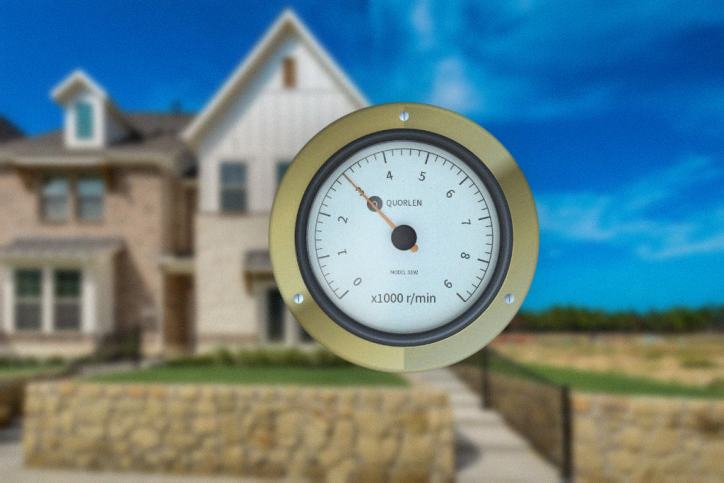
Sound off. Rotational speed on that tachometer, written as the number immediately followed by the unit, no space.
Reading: 3000rpm
